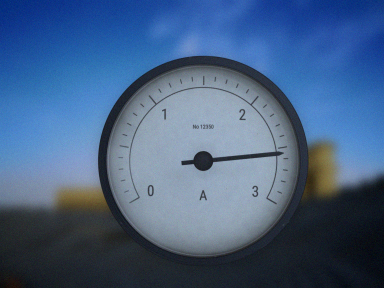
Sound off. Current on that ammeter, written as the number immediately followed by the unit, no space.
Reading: 2.55A
